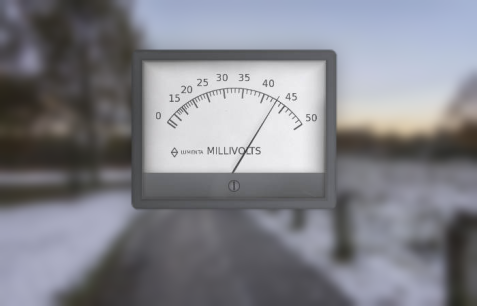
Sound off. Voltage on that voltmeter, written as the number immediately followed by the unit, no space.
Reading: 43mV
